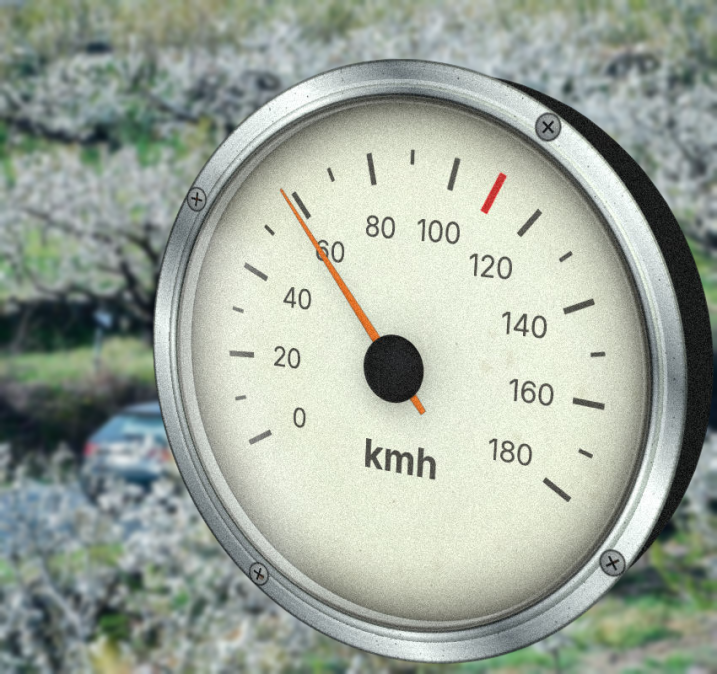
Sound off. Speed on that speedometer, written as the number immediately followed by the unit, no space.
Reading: 60km/h
